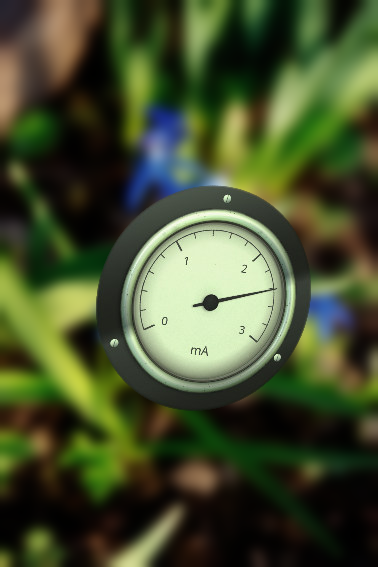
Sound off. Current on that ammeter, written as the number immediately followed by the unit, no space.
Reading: 2.4mA
